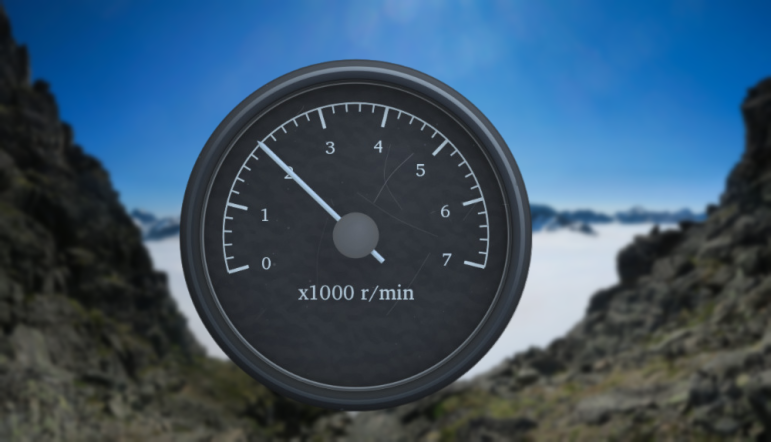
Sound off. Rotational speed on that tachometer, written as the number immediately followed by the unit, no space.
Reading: 2000rpm
